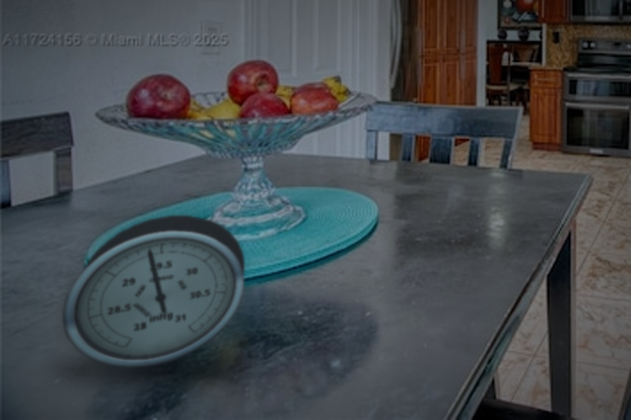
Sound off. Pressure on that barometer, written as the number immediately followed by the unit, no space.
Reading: 29.4inHg
